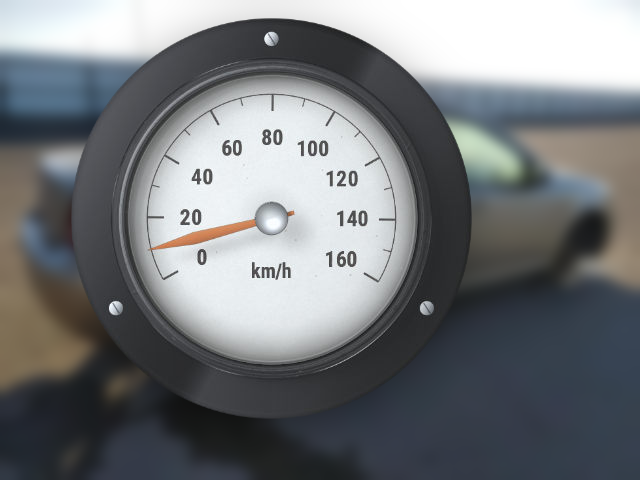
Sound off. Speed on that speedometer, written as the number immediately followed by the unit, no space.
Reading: 10km/h
